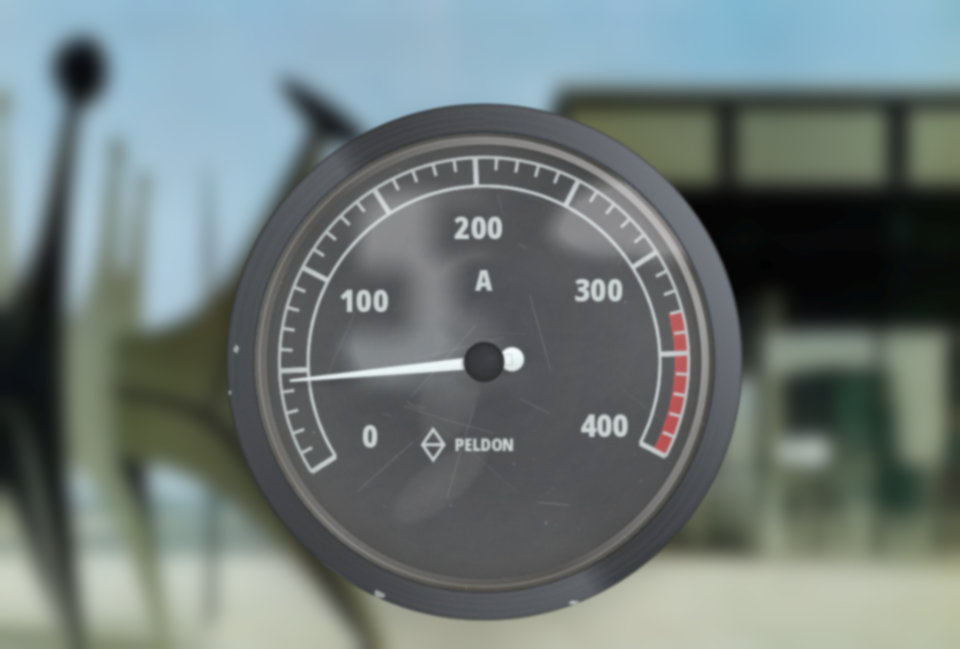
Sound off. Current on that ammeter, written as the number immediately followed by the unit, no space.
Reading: 45A
